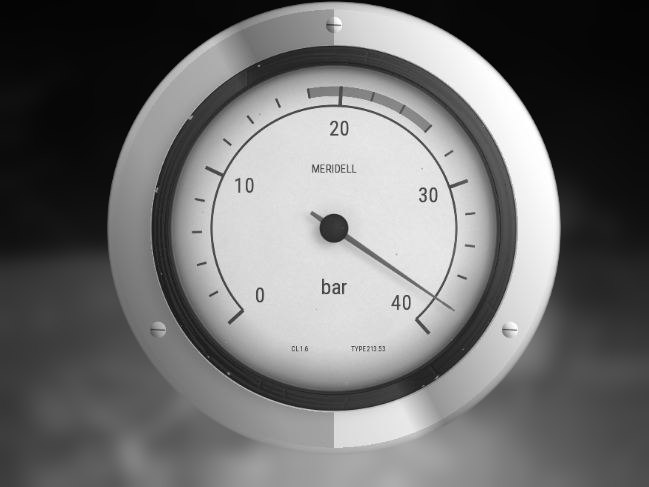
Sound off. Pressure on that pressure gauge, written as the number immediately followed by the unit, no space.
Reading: 38bar
